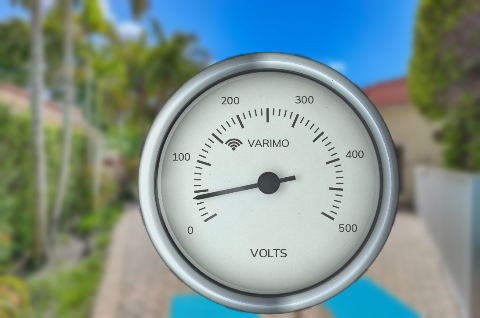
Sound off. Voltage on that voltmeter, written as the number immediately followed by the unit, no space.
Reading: 40V
